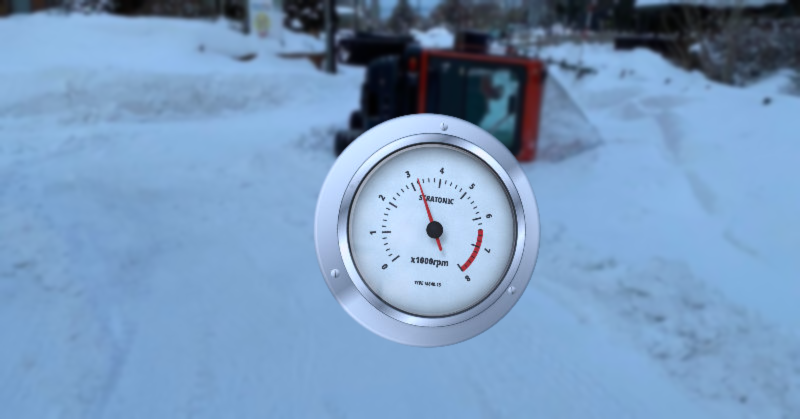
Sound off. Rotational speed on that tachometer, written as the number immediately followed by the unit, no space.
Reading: 3200rpm
